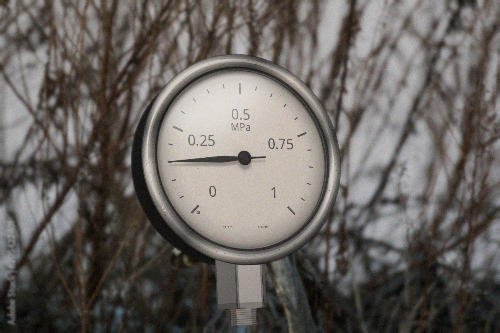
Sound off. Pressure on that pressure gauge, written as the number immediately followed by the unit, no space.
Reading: 0.15MPa
